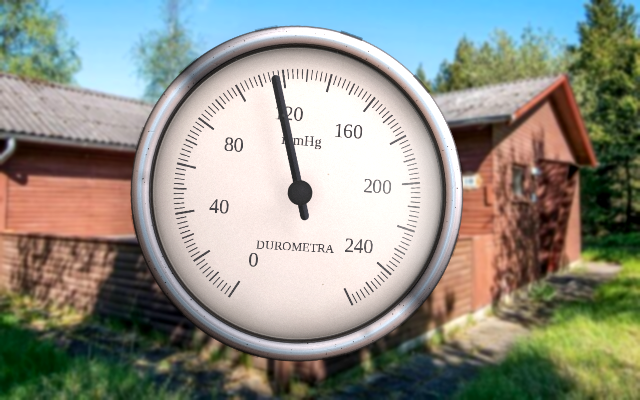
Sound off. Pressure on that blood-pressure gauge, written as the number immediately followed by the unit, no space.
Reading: 116mmHg
